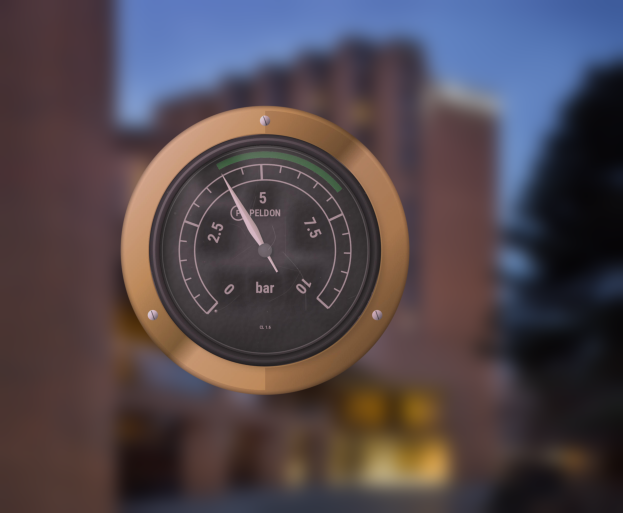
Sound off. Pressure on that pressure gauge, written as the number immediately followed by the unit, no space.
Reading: 4bar
